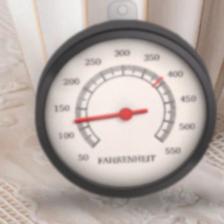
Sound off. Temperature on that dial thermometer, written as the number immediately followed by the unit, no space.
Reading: 125°F
